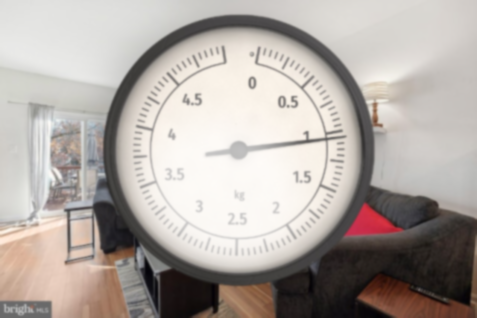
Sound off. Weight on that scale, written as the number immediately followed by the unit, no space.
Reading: 1.05kg
